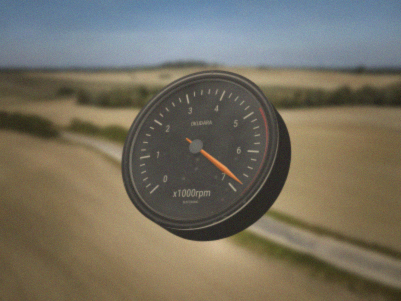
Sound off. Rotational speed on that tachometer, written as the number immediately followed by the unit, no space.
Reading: 6800rpm
